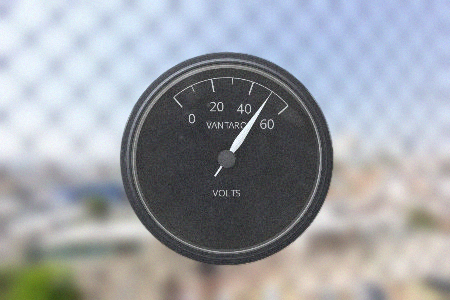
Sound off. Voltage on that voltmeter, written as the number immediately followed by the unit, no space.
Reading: 50V
